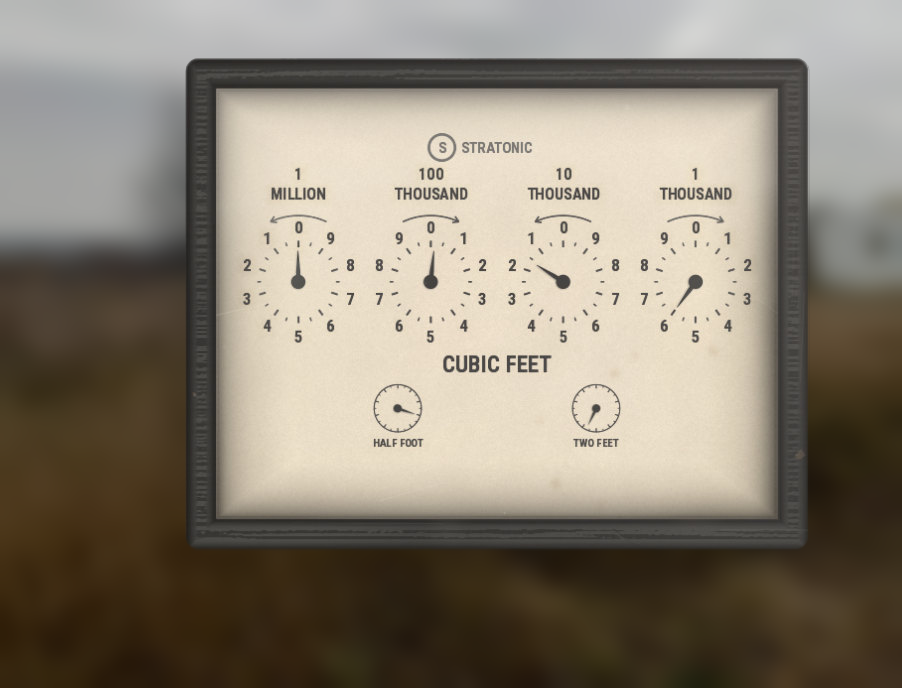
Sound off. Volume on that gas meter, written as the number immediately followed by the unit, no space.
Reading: 1600ft³
